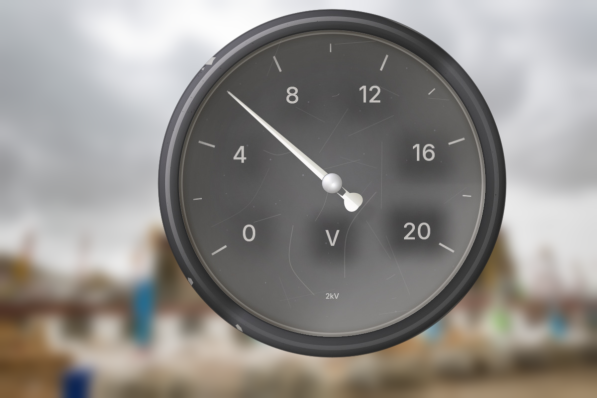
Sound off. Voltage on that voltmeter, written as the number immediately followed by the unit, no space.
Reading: 6V
